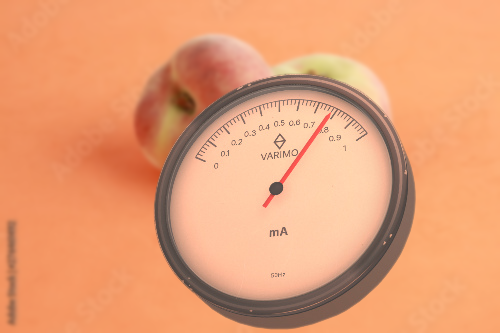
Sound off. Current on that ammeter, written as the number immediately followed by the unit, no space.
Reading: 0.8mA
